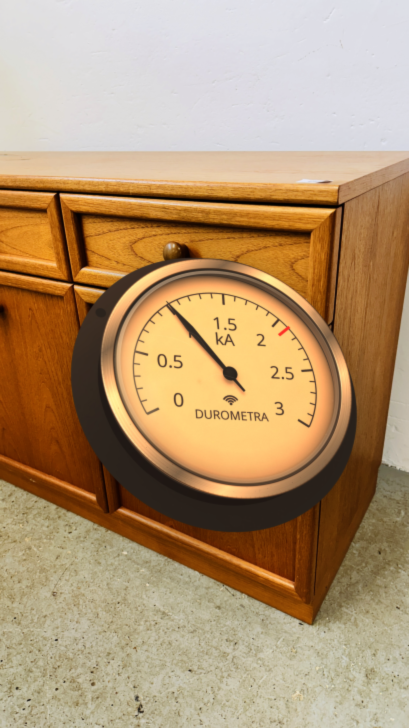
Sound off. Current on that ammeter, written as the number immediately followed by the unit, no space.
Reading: 1kA
